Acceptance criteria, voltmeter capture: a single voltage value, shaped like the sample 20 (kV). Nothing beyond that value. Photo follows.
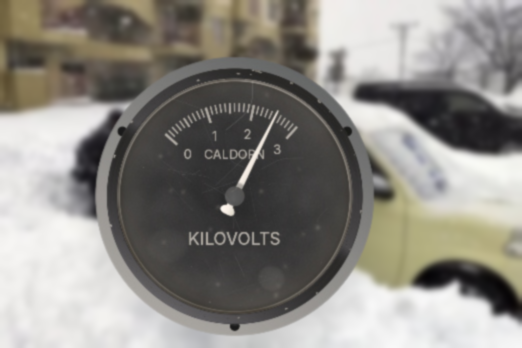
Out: 2.5 (kV)
